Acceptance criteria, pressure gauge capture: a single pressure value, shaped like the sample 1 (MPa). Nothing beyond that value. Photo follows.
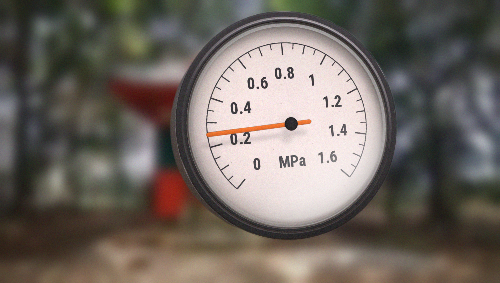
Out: 0.25 (MPa)
